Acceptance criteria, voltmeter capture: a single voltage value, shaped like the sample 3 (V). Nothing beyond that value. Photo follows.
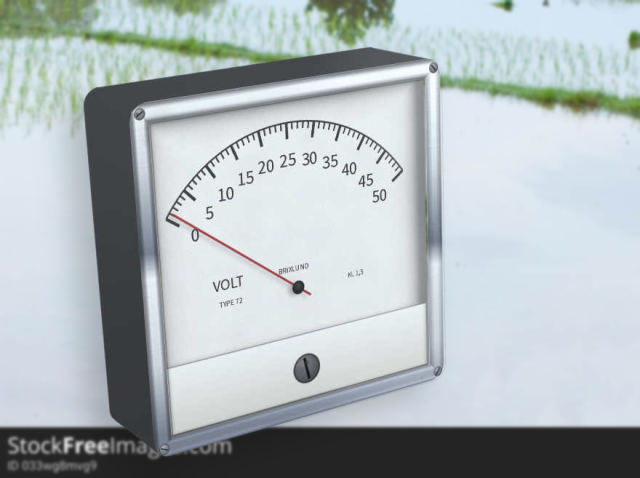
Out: 1 (V)
